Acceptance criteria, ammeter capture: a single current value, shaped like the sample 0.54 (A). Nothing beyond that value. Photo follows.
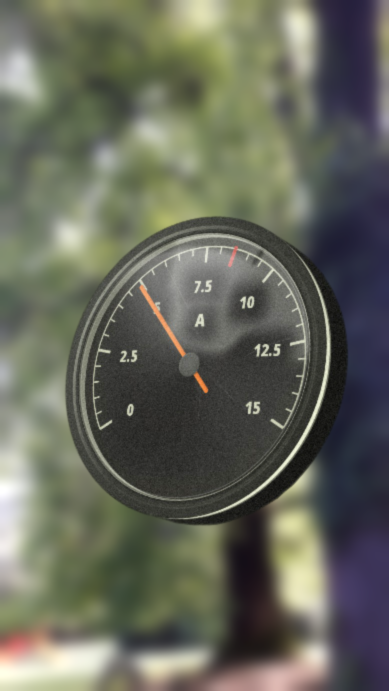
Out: 5 (A)
